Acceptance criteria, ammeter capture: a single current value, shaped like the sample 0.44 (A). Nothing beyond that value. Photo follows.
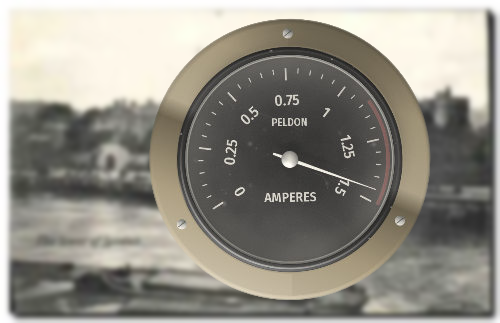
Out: 1.45 (A)
